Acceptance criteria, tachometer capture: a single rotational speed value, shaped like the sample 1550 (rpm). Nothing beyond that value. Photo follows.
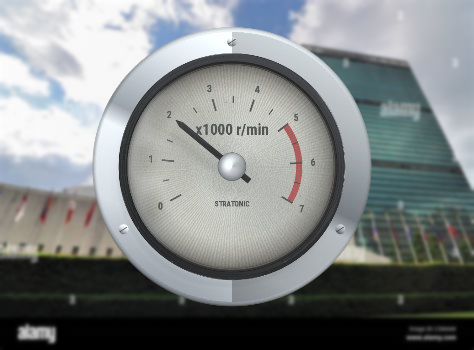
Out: 2000 (rpm)
